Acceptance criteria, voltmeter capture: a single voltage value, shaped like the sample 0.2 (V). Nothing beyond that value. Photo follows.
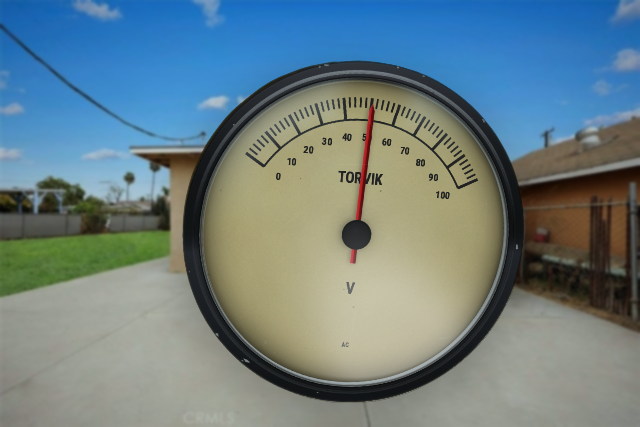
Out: 50 (V)
